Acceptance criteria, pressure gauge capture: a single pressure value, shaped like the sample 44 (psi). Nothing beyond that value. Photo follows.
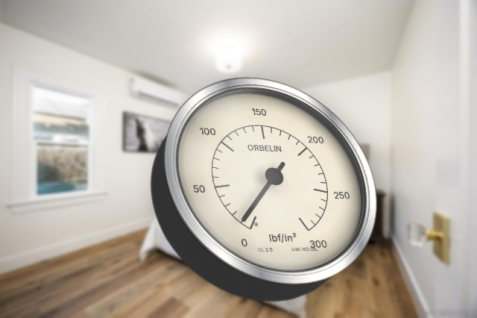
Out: 10 (psi)
